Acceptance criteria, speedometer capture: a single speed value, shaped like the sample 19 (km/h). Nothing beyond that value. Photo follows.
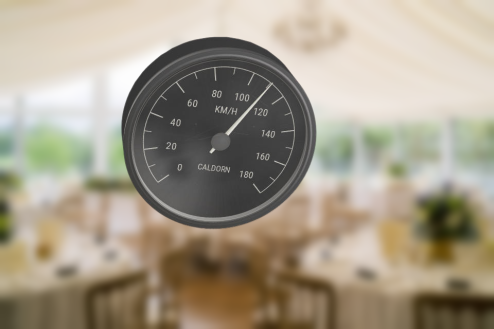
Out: 110 (km/h)
